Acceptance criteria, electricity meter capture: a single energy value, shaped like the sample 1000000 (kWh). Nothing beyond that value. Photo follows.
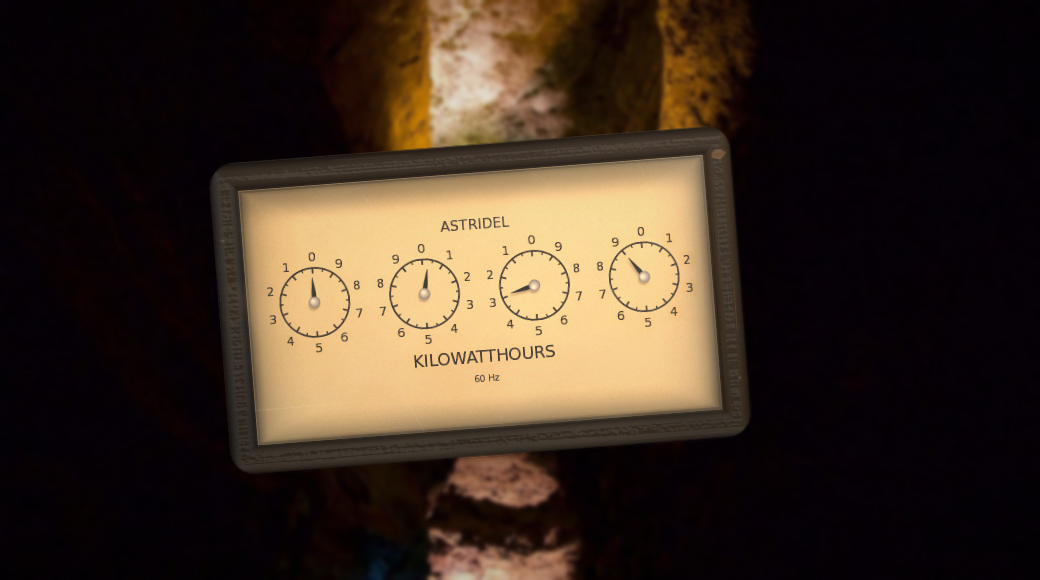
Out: 29 (kWh)
